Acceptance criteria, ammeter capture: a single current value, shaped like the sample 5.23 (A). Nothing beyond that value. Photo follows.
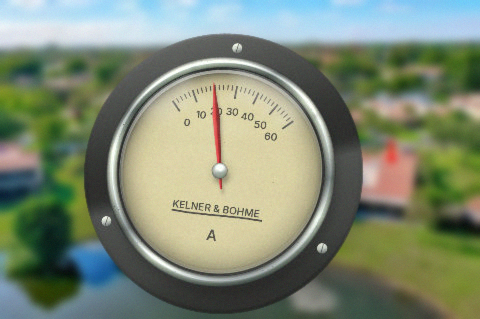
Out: 20 (A)
